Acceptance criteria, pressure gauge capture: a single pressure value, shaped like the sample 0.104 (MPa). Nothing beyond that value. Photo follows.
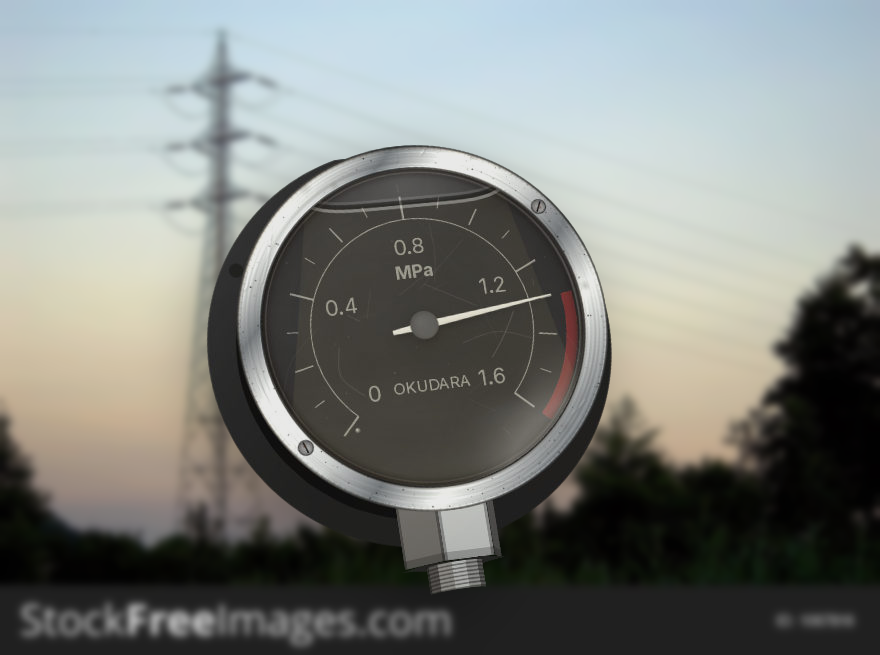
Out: 1.3 (MPa)
